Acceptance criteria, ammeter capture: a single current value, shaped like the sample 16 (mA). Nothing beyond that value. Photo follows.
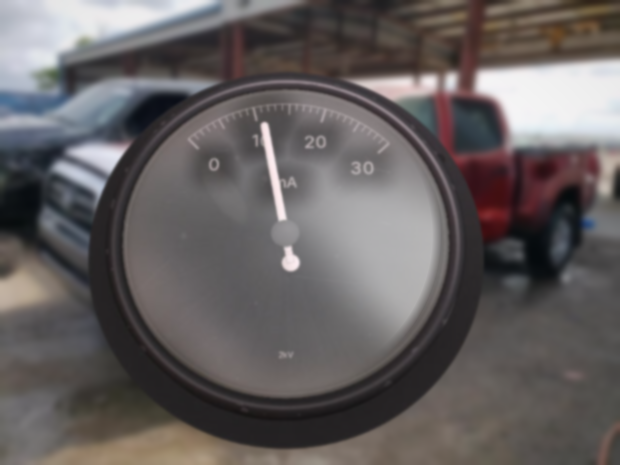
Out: 11 (mA)
